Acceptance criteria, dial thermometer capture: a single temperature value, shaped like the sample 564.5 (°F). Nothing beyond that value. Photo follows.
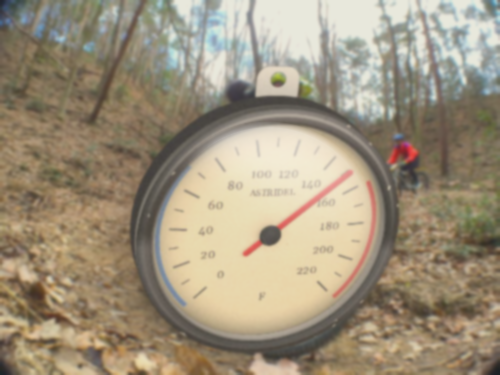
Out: 150 (°F)
